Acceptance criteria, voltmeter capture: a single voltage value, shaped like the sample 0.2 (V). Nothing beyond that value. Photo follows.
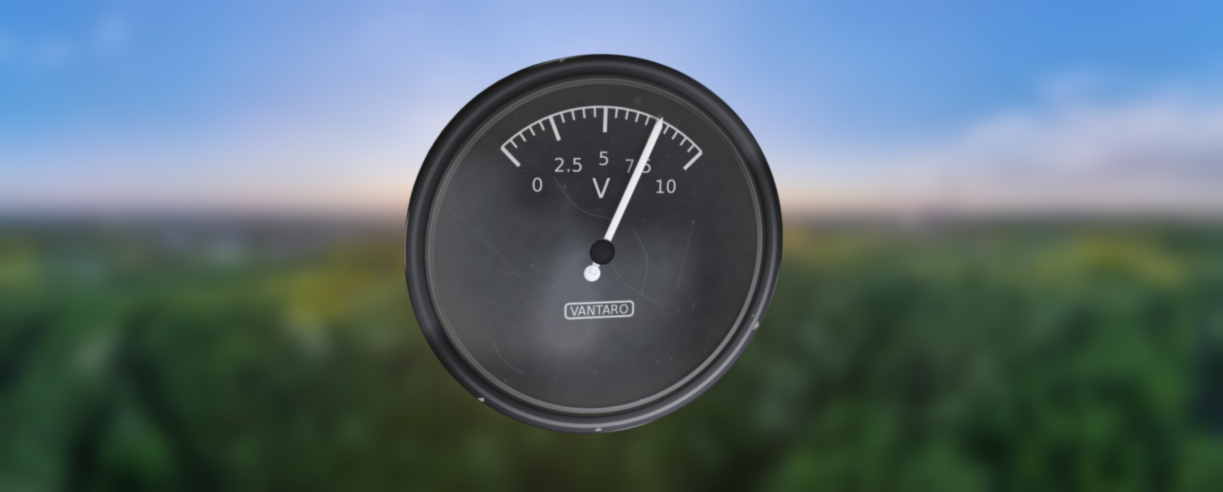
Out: 7.5 (V)
